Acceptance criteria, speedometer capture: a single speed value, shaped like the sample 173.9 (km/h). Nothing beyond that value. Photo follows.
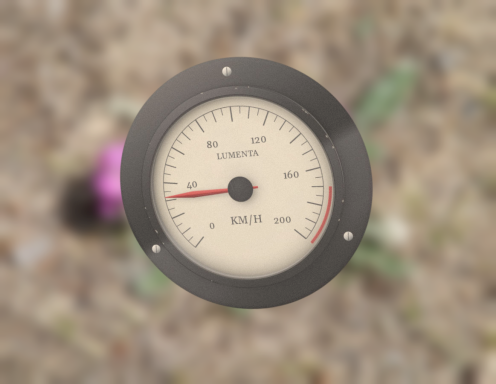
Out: 32.5 (km/h)
